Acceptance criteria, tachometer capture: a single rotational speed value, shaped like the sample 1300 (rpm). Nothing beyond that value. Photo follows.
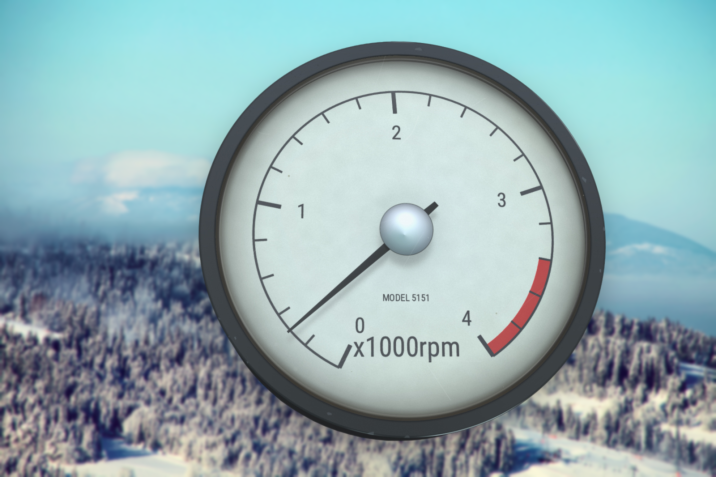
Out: 300 (rpm)
